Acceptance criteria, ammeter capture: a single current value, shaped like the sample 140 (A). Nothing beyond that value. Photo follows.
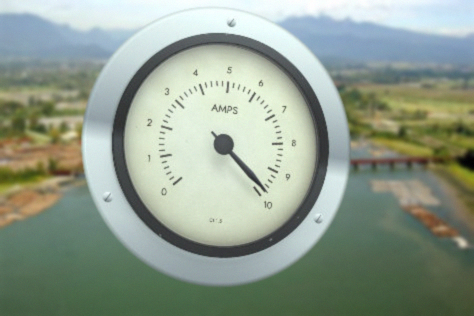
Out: 9.8 (A)
